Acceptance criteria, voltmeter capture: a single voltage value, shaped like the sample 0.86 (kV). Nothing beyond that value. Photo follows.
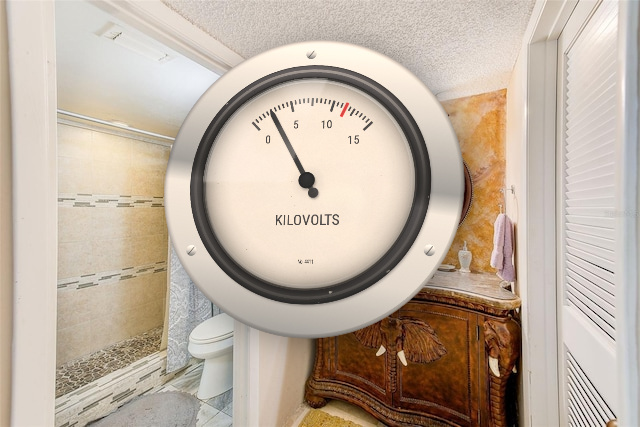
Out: 2.5 (kV)
